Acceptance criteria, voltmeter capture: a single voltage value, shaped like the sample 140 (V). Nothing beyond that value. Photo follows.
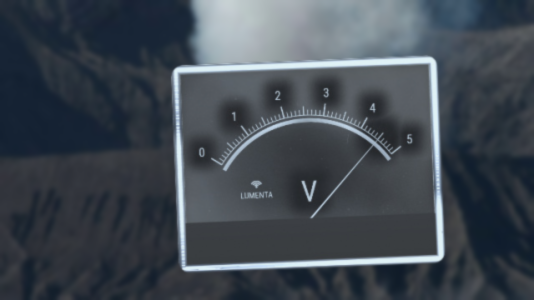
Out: 4.5 (V)
